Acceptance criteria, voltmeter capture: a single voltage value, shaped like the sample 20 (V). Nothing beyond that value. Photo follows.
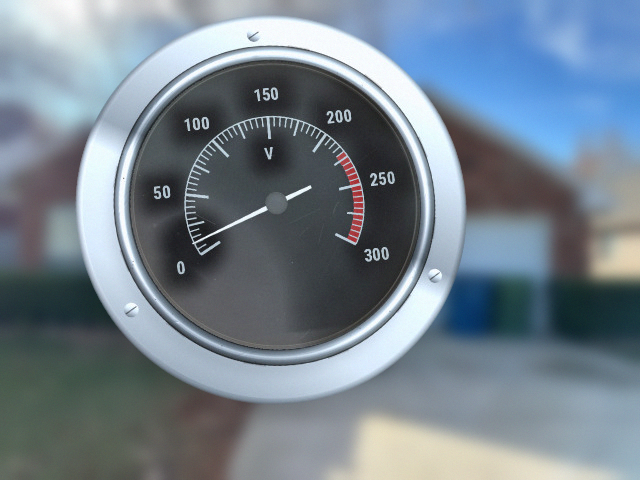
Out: 10 (V)
